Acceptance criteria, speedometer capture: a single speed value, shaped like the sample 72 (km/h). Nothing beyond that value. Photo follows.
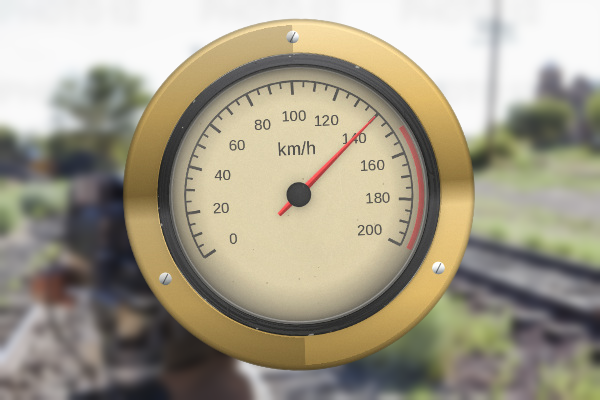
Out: 140 (km/h)
